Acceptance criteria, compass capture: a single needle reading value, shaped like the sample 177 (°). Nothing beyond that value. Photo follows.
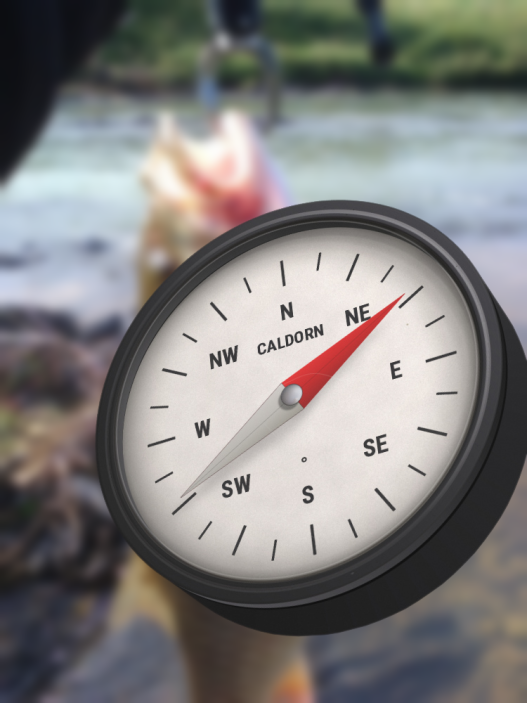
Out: 60 (°)
